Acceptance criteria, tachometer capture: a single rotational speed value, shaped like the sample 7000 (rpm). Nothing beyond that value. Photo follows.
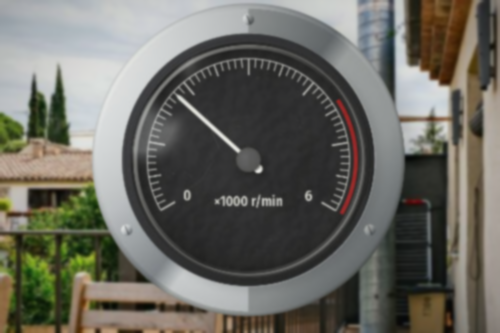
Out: 1800 (rpm)
